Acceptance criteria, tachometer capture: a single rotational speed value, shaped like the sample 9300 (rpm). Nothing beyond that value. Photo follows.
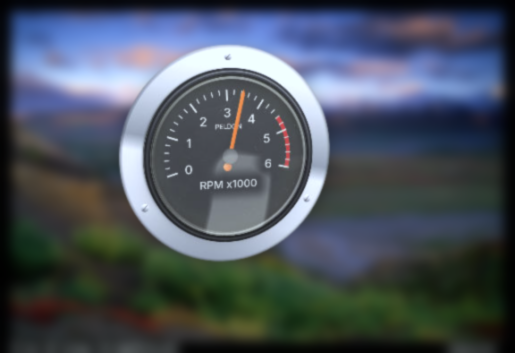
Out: 3400 (rpm)
